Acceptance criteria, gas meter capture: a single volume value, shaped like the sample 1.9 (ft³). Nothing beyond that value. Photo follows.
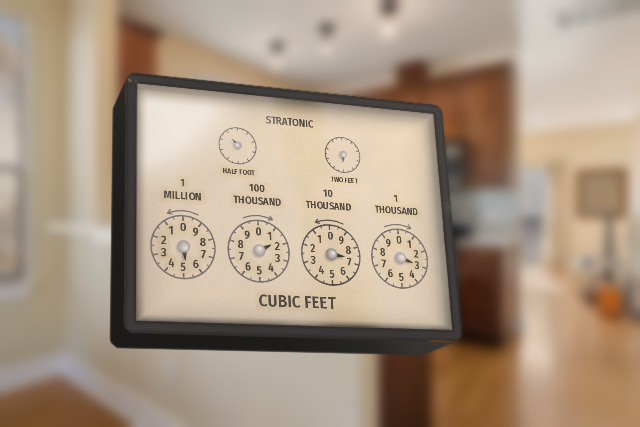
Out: 517300 (ft³)
